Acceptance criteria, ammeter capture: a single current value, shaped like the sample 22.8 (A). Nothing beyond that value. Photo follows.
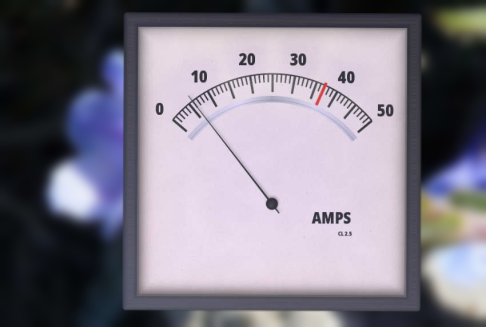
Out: 6 (A)
